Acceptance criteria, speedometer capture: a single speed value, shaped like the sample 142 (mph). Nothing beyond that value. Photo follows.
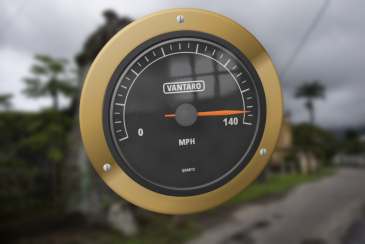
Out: 132.5 (mph)
